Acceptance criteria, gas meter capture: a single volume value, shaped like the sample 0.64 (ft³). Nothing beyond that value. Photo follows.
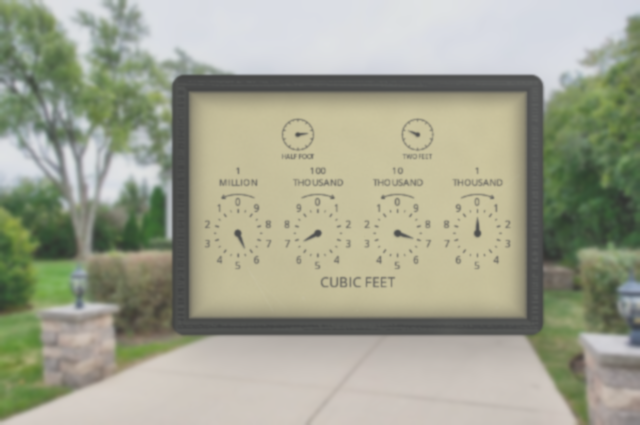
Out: 567000 (ft³)
